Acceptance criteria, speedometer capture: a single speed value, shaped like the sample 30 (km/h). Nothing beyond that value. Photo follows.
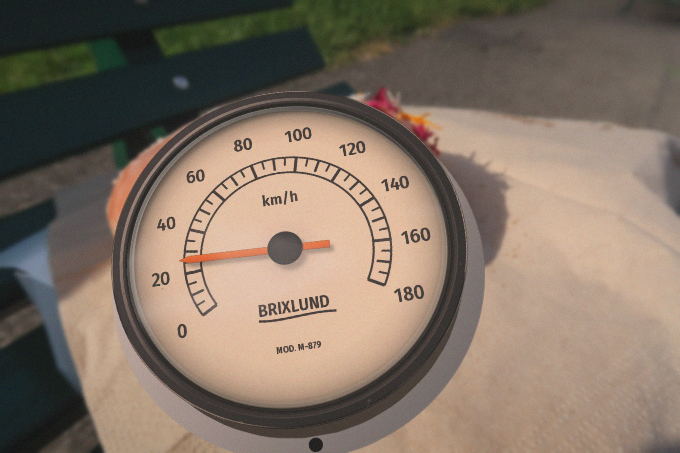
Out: 25 (km/h)
